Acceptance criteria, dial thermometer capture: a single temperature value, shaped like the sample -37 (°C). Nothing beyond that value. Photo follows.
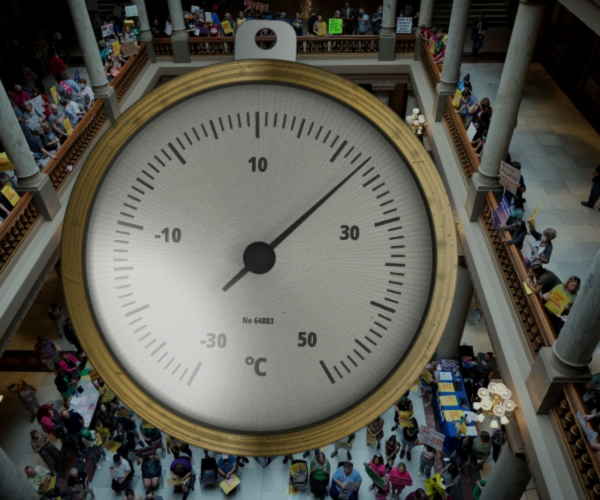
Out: 23 (°C)
